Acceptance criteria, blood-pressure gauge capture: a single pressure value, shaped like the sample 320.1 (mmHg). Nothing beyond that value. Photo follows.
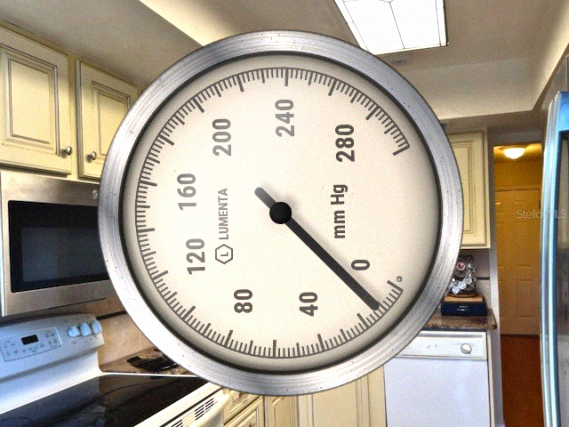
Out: 12 (mmHg)
